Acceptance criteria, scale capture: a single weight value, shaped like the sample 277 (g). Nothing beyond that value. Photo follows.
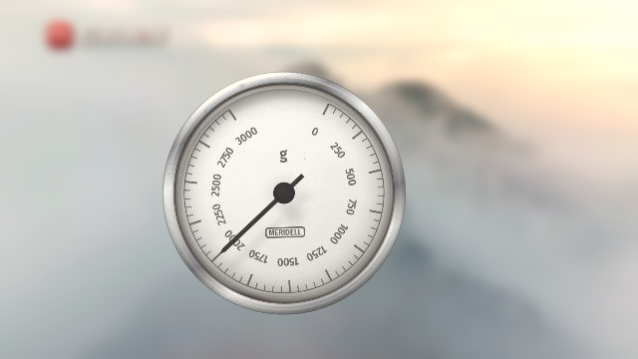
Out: 2000 (g)
